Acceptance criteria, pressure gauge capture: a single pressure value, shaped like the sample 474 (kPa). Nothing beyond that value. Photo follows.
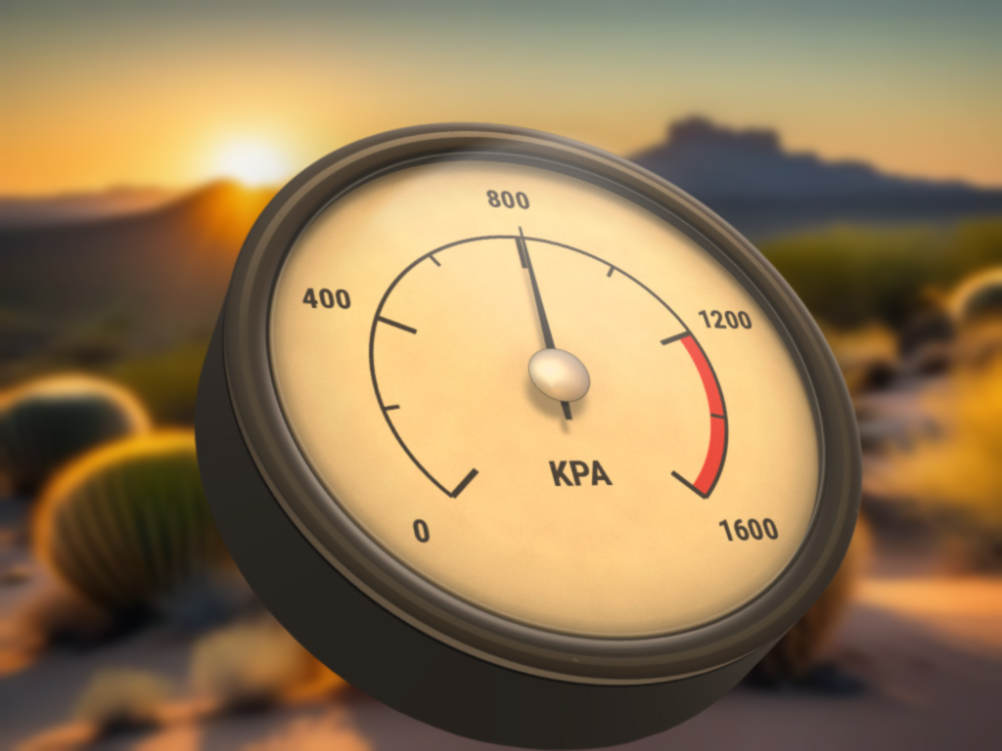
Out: 800 (kPa)
